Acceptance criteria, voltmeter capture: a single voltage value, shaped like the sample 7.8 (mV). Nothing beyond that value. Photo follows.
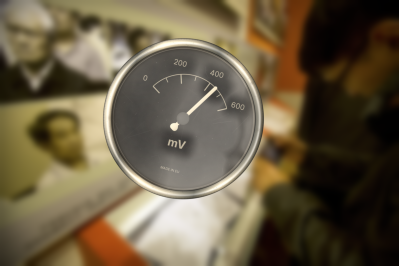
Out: 450 (mV)
